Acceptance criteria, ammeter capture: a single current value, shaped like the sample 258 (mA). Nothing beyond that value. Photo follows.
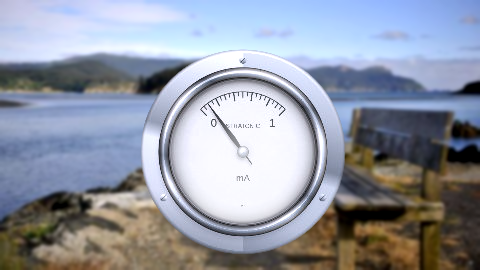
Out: 0.1 (mA)
